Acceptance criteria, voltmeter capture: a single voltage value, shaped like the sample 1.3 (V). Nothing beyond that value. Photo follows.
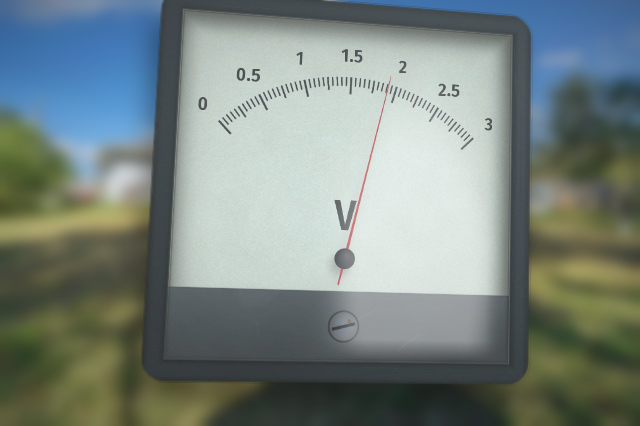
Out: 1.9 (V)
